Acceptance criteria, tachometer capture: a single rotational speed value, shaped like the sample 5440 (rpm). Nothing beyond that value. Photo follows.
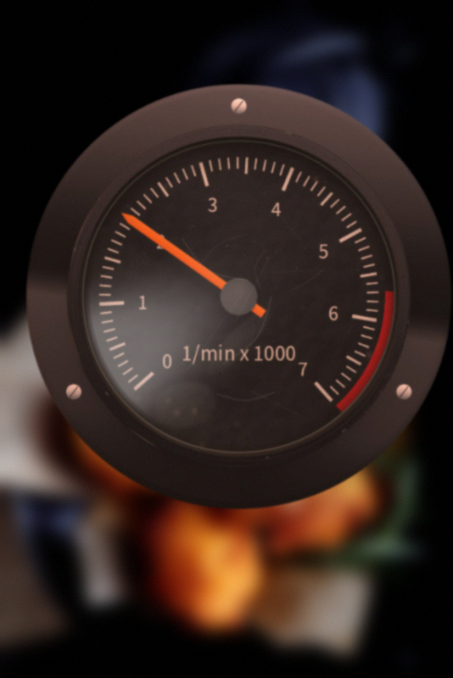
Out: 2000 (rpm)
